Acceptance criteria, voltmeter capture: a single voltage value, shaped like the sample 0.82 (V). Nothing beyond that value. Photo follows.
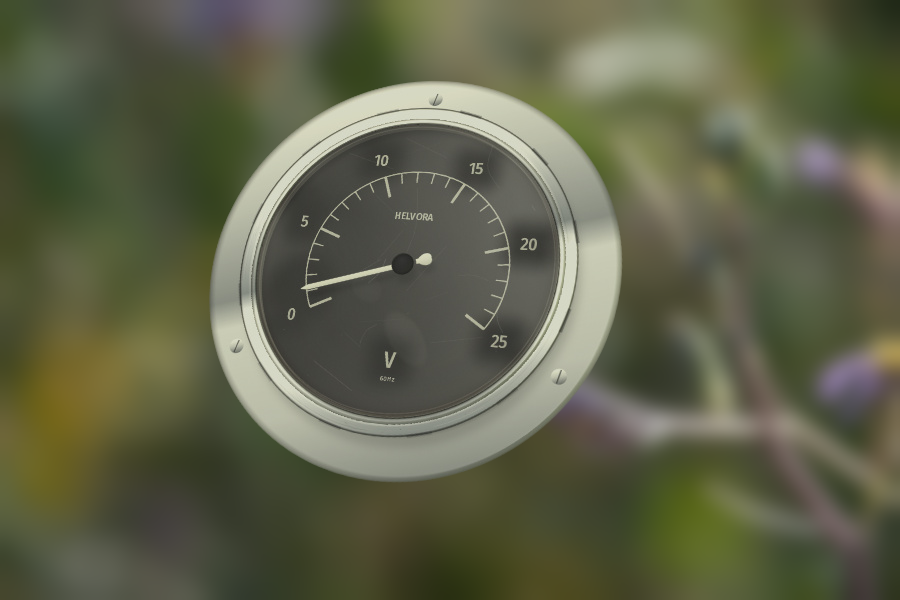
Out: 1 (V)
